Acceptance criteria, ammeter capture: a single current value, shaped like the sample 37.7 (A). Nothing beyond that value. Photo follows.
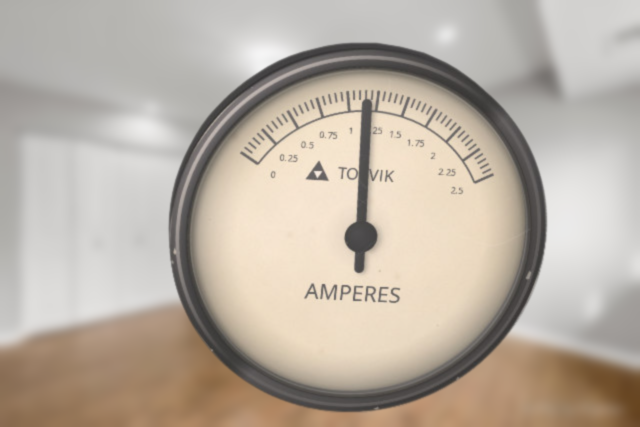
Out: 1.15 (A)
